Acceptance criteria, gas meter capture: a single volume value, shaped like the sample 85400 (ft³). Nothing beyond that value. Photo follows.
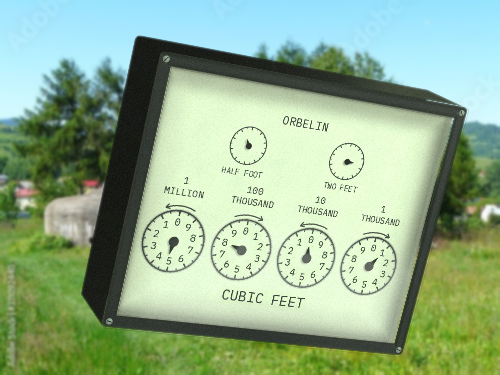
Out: 480100 (ft³)
